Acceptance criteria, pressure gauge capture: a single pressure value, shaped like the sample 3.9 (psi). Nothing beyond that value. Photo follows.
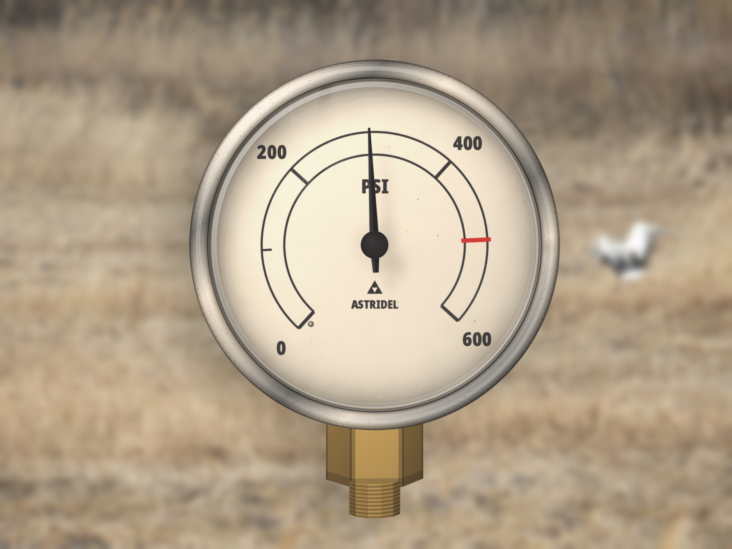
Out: 300 (psi)
